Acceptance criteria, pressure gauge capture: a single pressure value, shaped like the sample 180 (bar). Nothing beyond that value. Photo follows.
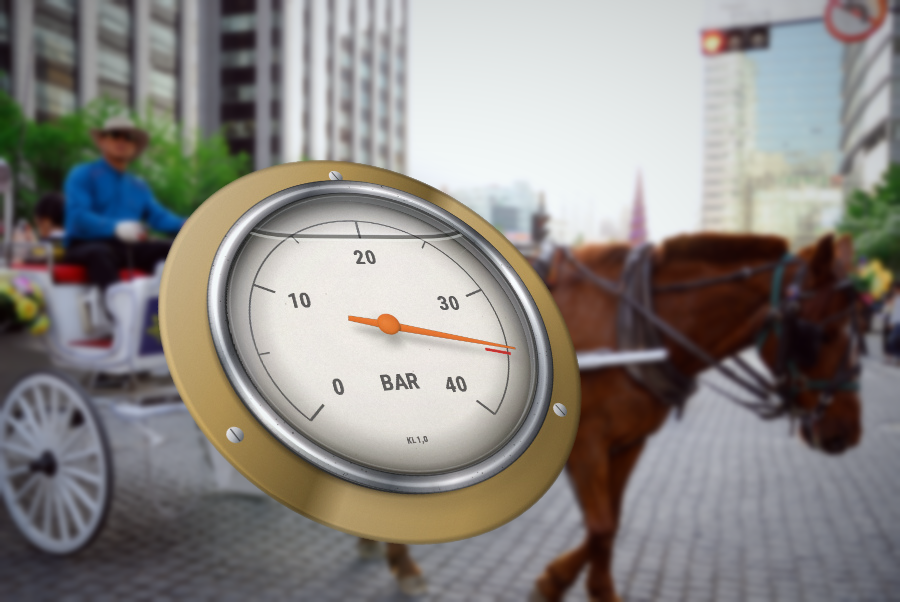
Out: 35 (bar)
